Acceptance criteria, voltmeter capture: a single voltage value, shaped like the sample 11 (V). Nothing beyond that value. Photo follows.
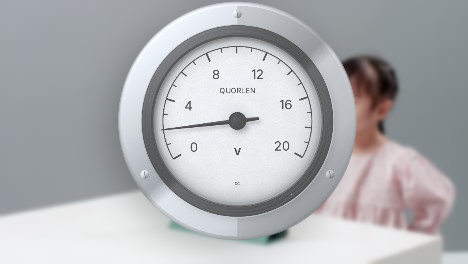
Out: 2 (V)
